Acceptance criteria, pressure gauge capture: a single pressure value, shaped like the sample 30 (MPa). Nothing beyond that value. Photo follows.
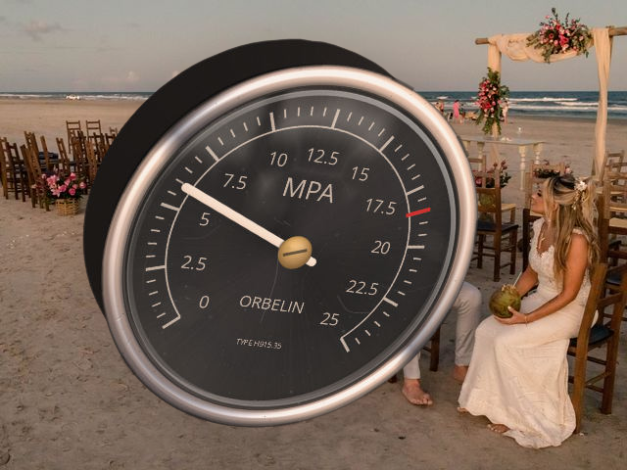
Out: 6 (MPa)
